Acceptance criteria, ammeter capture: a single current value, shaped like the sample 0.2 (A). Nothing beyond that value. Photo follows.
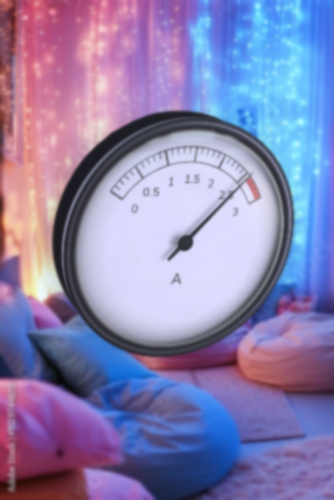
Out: 2.5 (A)
